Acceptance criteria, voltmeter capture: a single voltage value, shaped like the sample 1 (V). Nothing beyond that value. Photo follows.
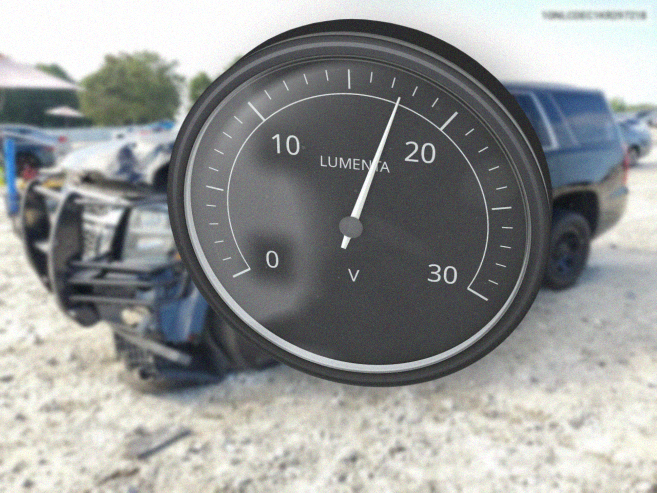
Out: 17.5 (V)
